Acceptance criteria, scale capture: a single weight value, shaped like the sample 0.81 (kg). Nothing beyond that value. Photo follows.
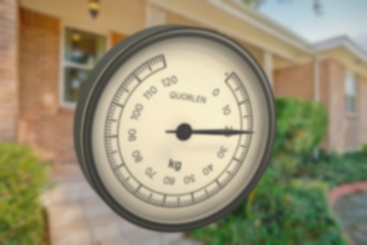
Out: 20 (kg)
